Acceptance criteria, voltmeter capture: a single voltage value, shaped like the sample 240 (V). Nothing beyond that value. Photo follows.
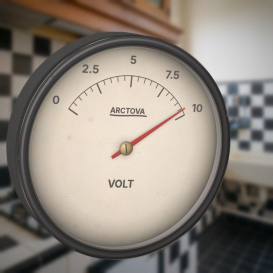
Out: 9.5 (V)
